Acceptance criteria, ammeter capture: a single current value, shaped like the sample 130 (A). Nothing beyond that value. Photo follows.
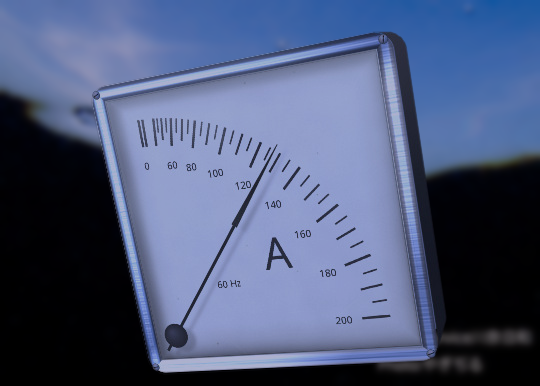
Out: 127.5 (A)
